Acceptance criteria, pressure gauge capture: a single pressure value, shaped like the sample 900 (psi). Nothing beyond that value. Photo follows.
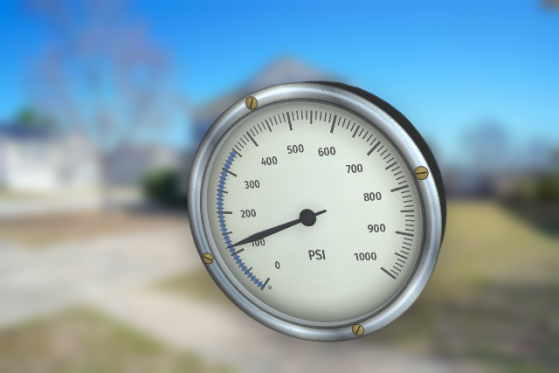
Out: 120 (psi)
